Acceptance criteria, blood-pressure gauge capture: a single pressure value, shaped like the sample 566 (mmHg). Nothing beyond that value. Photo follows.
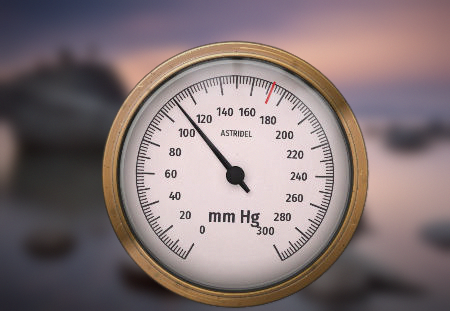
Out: 110 (mmHg)
